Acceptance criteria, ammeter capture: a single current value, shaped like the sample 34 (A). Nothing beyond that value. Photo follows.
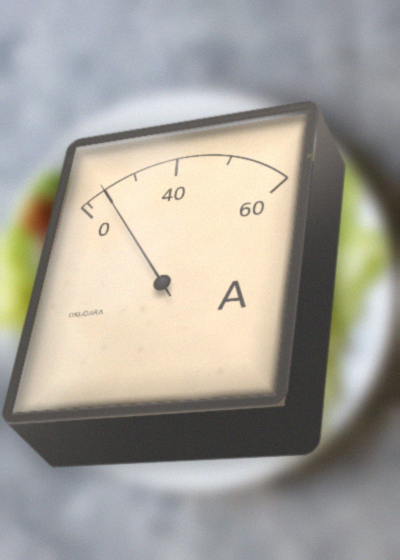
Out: 20 (A)
